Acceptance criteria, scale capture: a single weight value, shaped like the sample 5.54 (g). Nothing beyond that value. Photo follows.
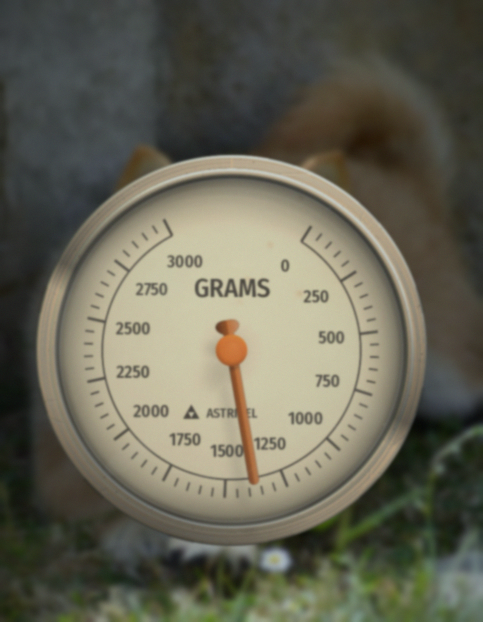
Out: 1375 (g)
